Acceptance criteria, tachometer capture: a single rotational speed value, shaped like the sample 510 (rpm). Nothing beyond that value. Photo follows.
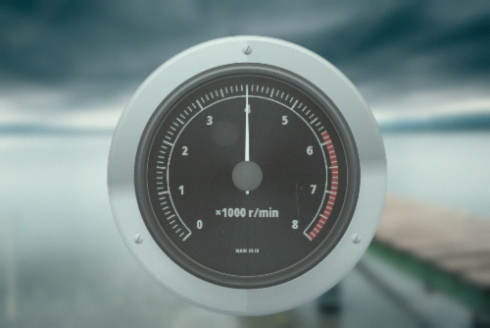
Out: 4000 (rpm)
